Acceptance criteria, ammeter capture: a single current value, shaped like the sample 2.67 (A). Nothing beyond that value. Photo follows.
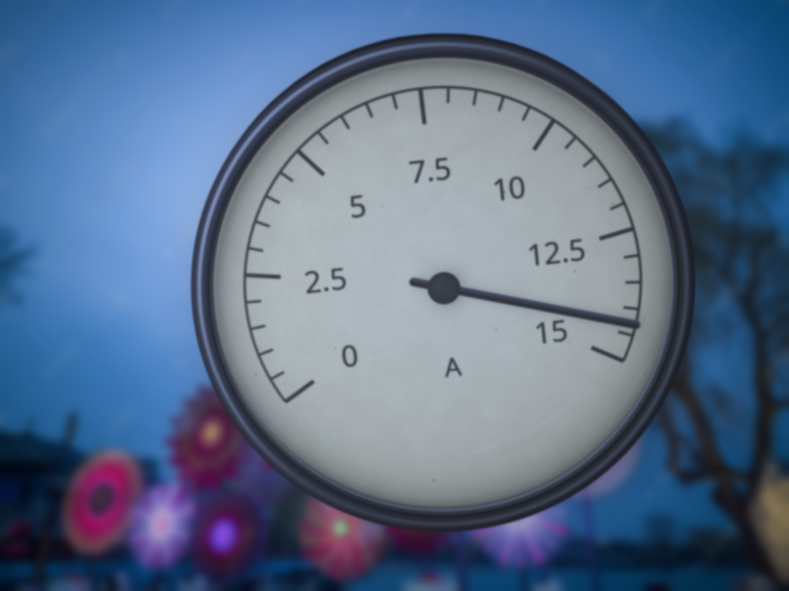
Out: 14.25 (A)
